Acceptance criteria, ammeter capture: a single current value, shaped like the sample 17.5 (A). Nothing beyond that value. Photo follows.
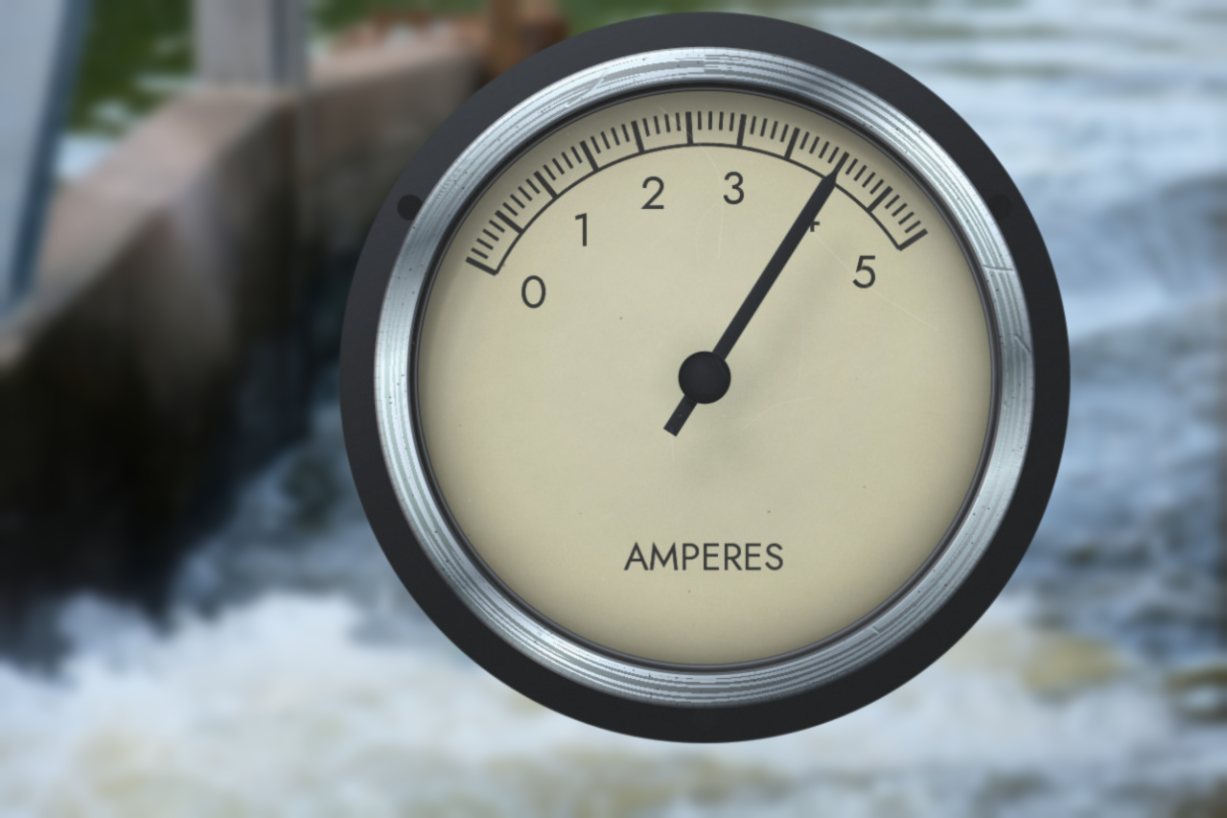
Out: 4 (A)
